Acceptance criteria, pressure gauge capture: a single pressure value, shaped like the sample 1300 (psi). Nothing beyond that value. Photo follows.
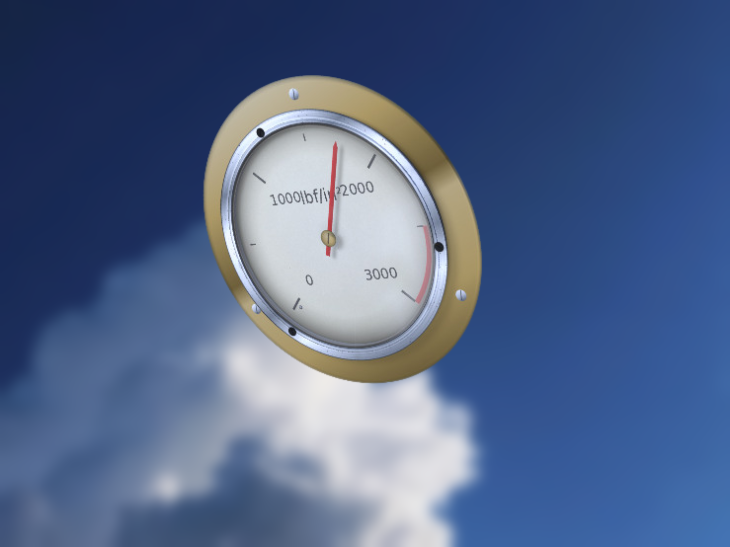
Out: 1750 (psi)
